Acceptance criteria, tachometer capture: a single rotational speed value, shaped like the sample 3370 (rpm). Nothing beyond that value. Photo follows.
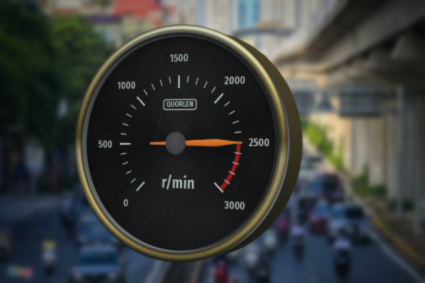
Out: 2500 (rpm)
